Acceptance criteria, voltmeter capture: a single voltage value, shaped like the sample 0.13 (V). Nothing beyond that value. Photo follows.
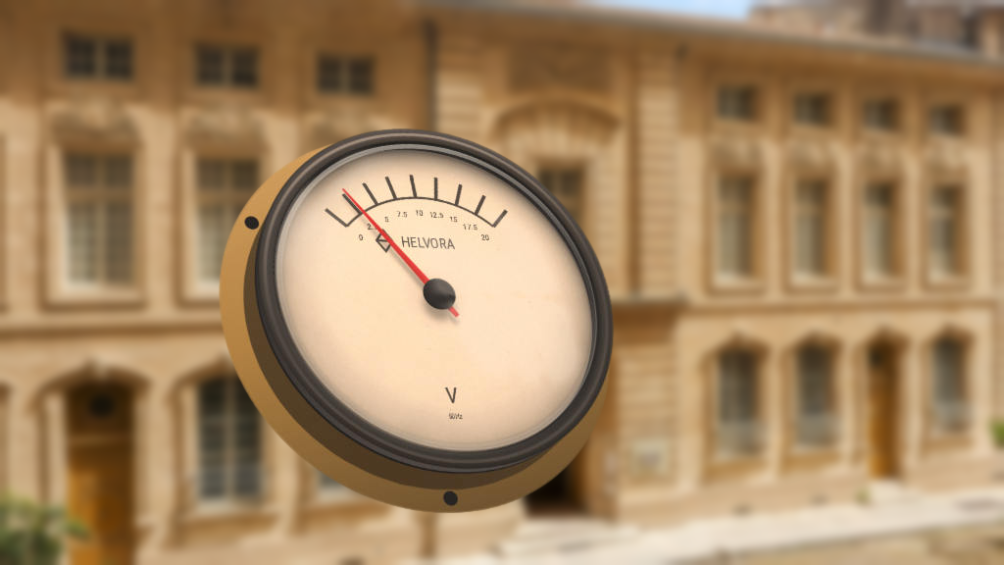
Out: 2.5 (V)
